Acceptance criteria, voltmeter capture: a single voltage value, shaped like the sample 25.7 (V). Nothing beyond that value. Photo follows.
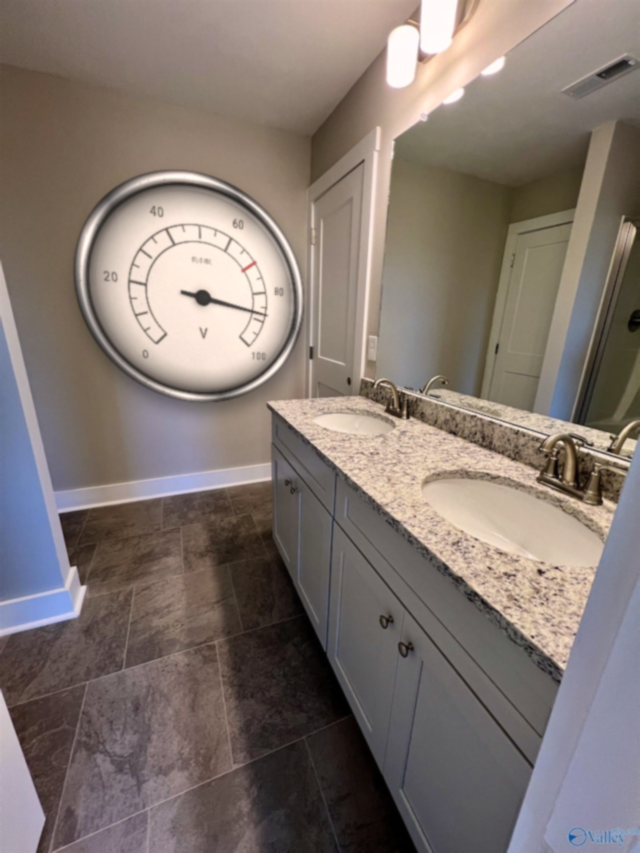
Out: 87.5 (V)
